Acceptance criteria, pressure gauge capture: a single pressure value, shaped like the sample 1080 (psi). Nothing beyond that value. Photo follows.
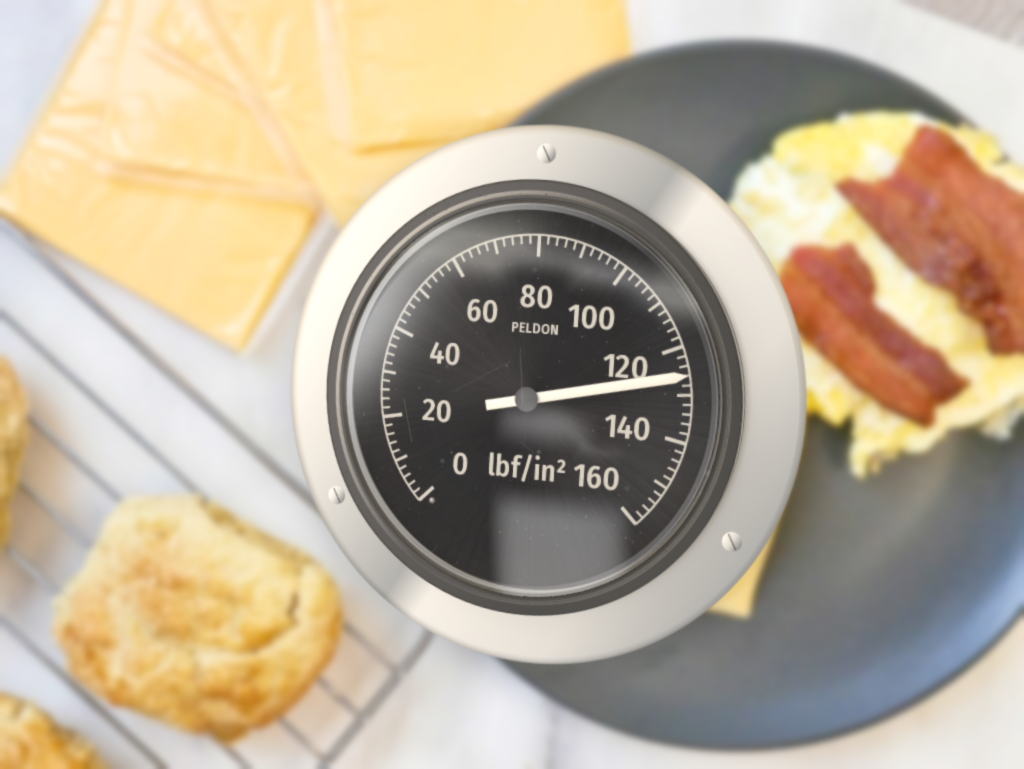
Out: 126 (psi)
